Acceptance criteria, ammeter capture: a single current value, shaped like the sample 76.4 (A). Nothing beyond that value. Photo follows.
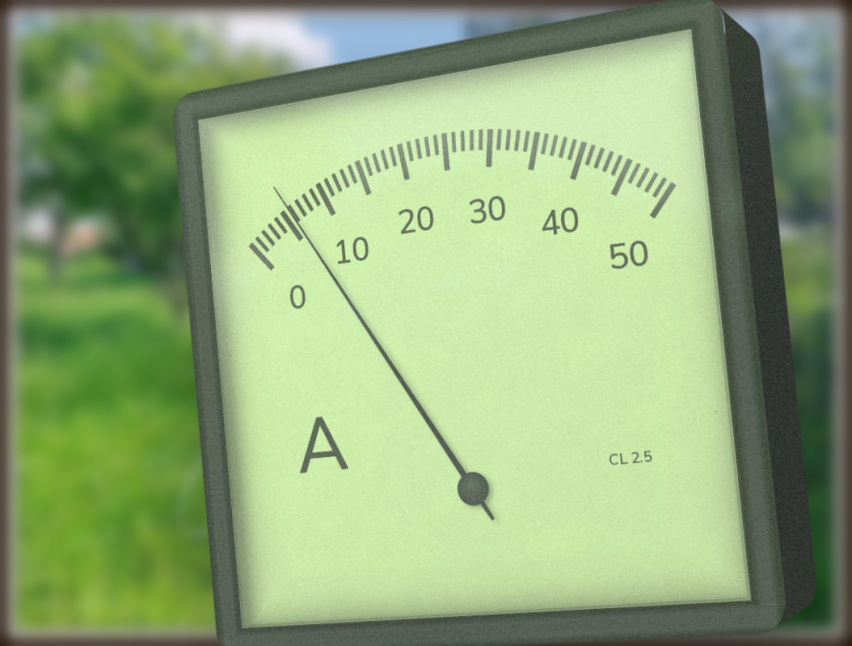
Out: 6 (A)
